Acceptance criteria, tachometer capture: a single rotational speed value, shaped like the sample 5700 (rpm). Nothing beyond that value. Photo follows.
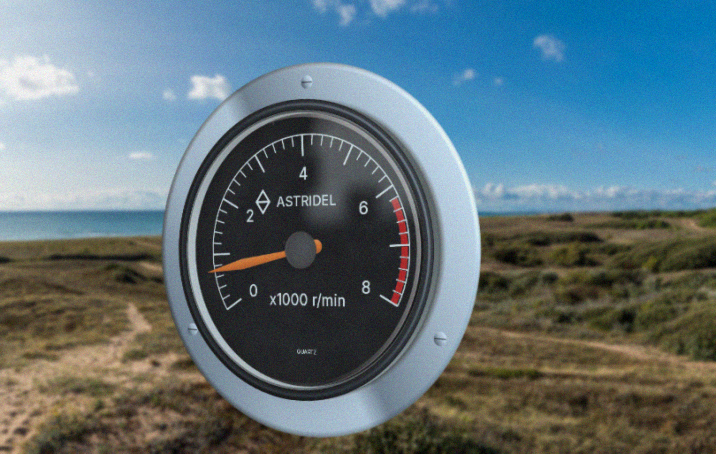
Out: 700 (rpm)
